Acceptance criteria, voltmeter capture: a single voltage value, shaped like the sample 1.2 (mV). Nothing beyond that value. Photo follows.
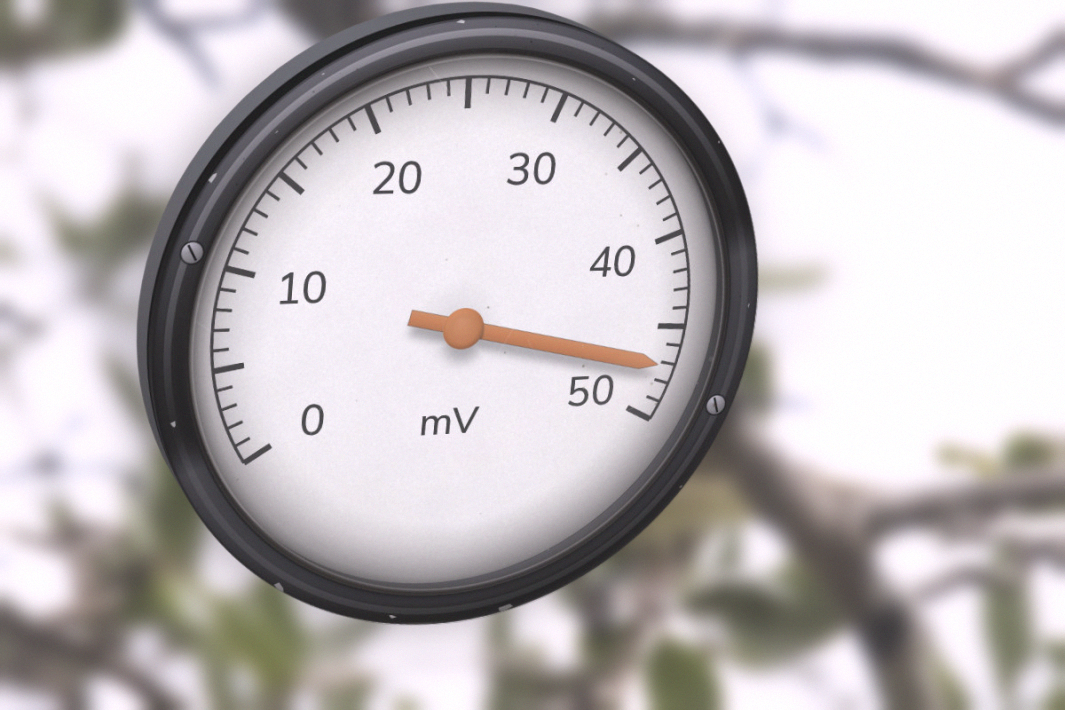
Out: 47 (mV)
